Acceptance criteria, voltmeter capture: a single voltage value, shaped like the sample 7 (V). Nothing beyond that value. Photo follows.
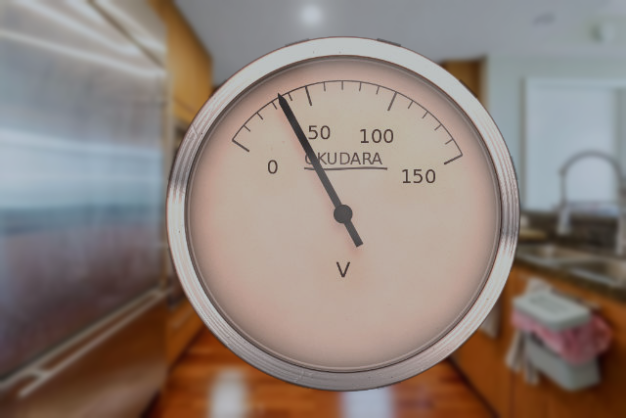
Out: 35 (V)
